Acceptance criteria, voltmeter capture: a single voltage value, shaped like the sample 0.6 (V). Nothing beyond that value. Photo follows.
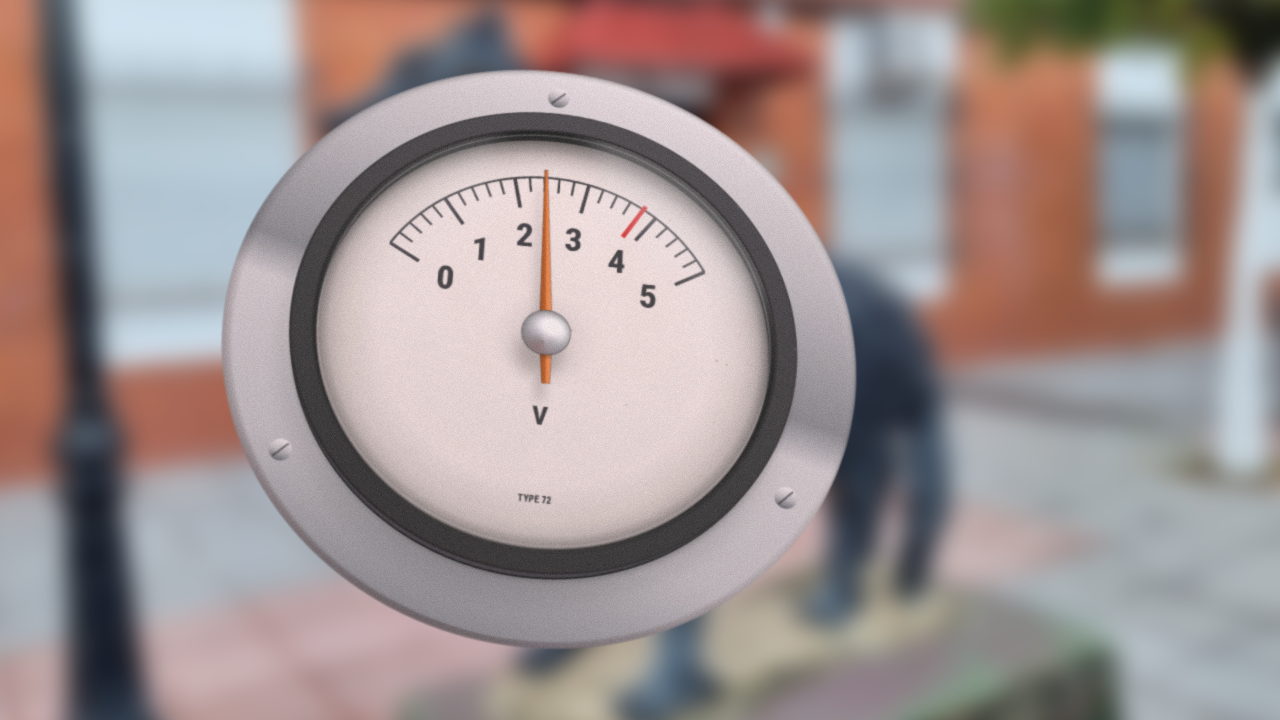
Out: 2.4 (V)
